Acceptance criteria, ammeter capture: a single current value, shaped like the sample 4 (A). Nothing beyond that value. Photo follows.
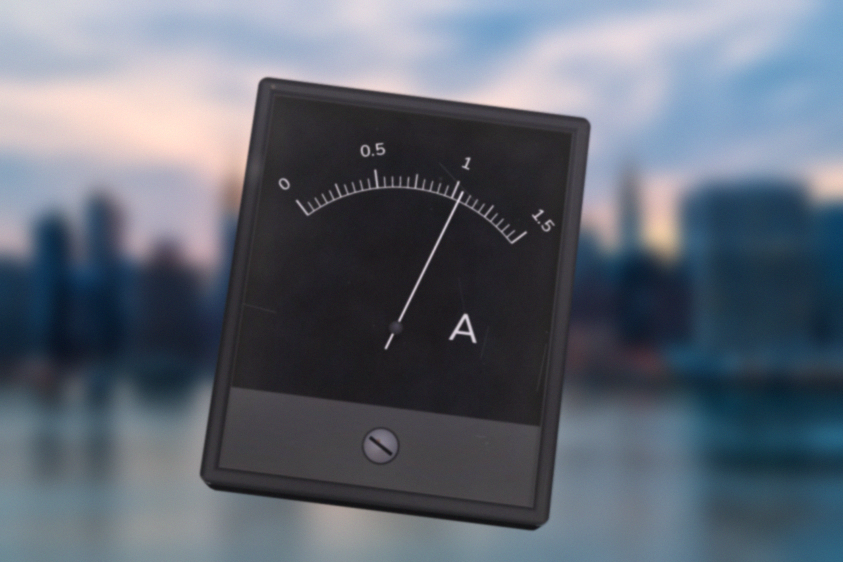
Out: 1.05 (A)
